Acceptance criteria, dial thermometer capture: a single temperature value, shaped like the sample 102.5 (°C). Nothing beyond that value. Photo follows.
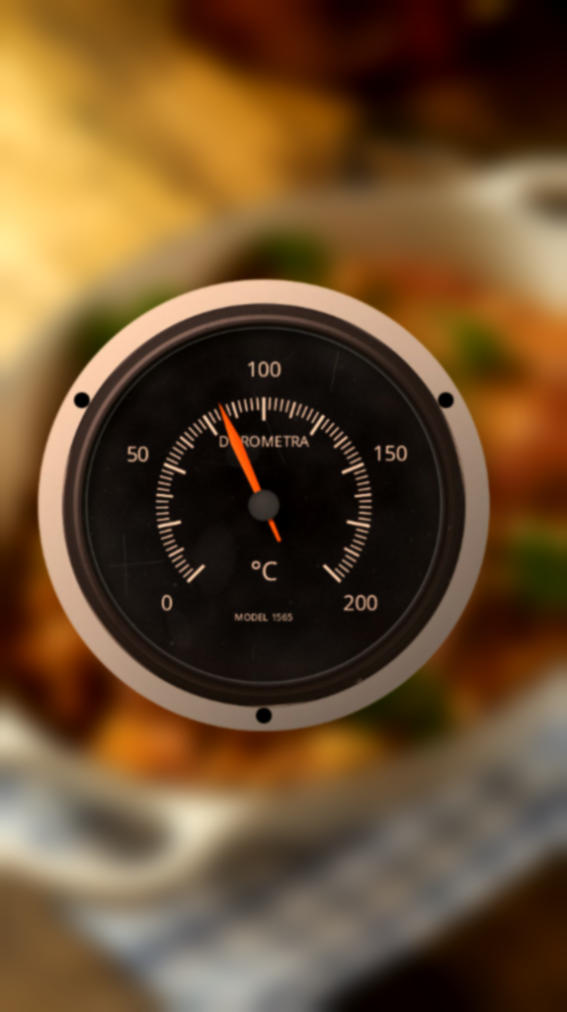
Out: 82.5 (°C)
